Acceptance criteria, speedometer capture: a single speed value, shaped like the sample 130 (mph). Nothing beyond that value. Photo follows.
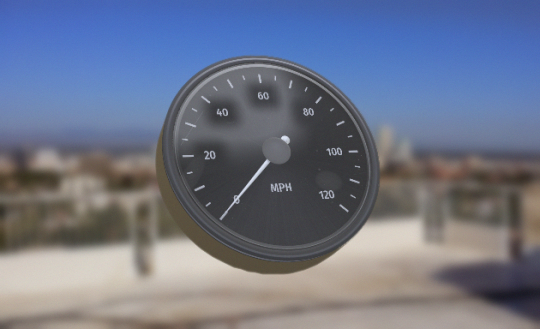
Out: 0 (mph)
